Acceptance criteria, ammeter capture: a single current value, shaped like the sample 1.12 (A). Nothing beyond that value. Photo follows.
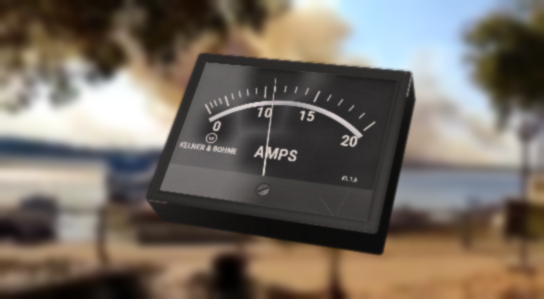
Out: 11 (A)
